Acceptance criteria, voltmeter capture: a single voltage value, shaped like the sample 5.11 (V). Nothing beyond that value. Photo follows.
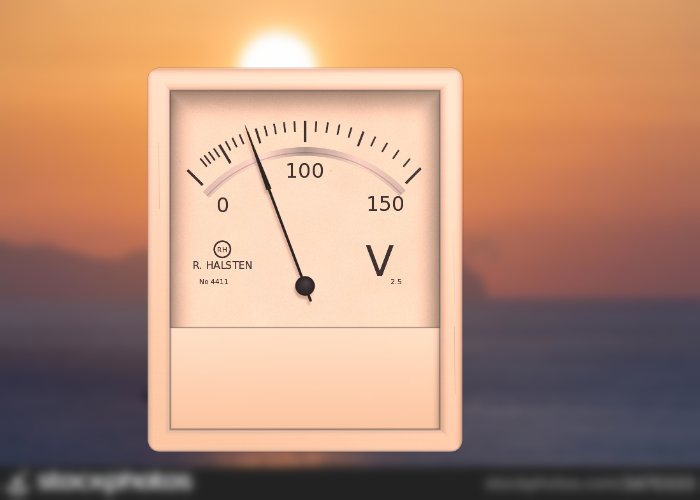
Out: 70 (V)
